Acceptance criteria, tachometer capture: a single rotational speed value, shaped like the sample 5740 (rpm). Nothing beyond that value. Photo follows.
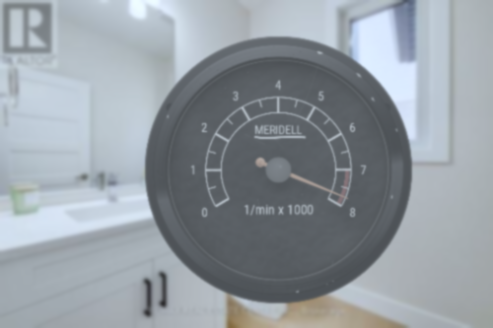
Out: 7750 (rpm)
